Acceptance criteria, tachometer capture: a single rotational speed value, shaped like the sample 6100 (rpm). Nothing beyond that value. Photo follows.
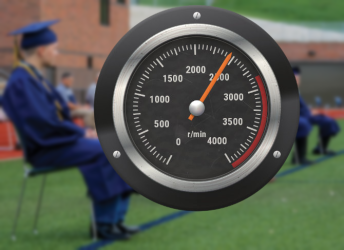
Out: 2450 (rpm)
